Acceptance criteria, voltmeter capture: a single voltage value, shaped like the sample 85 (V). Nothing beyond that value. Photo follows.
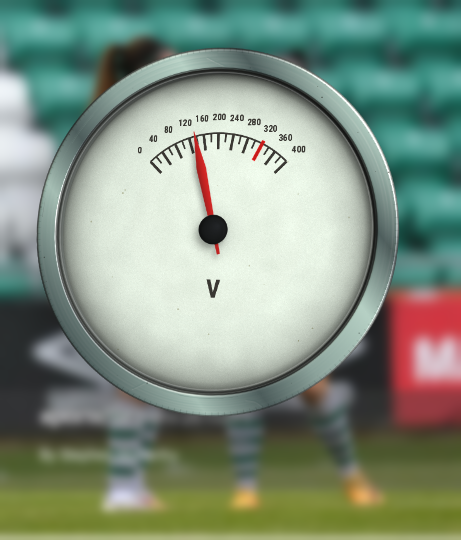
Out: 140 (V)
